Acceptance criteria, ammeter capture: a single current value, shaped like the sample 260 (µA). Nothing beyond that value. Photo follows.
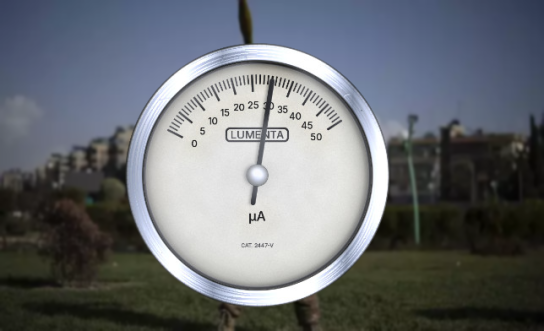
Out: 30 (µA)
